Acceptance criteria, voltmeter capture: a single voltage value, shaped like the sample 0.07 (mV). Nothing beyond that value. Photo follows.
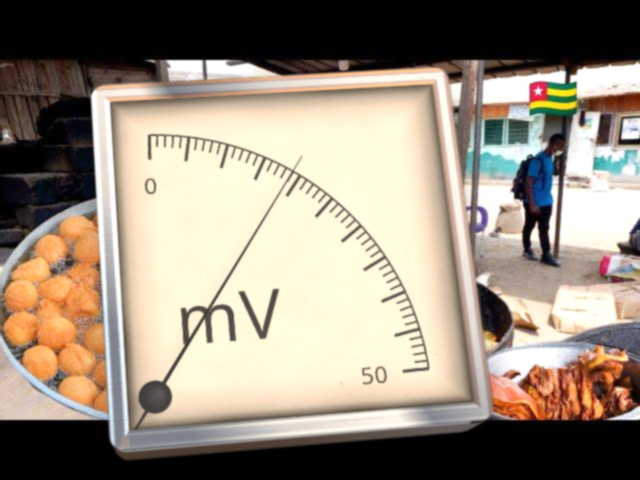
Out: 19 (mV)
